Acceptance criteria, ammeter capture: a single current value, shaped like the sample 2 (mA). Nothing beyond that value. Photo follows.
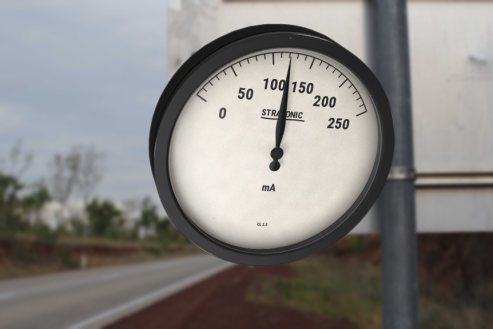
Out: 120 (mA)
